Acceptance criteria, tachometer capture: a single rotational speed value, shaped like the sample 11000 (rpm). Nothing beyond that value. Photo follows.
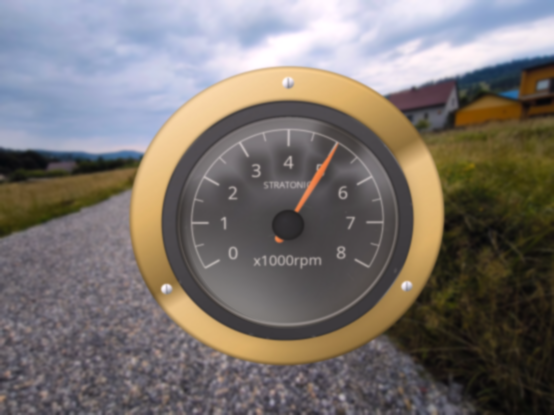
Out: 5000 (rpm)
